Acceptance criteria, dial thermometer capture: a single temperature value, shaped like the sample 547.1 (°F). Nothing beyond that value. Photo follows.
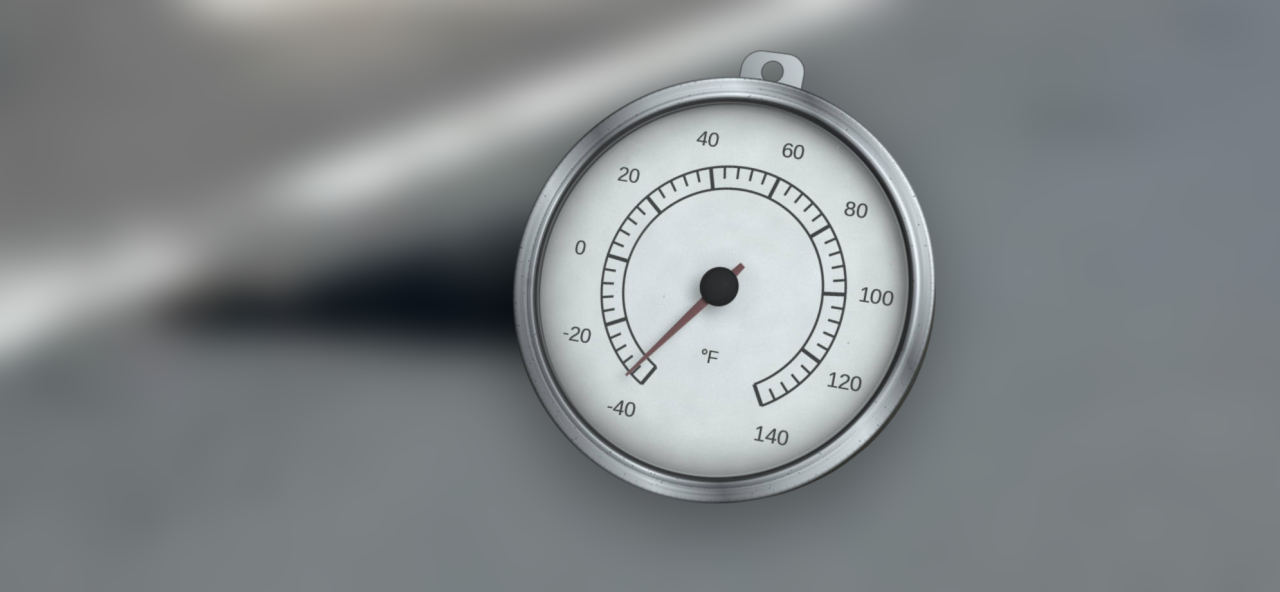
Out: -36 (°F)
